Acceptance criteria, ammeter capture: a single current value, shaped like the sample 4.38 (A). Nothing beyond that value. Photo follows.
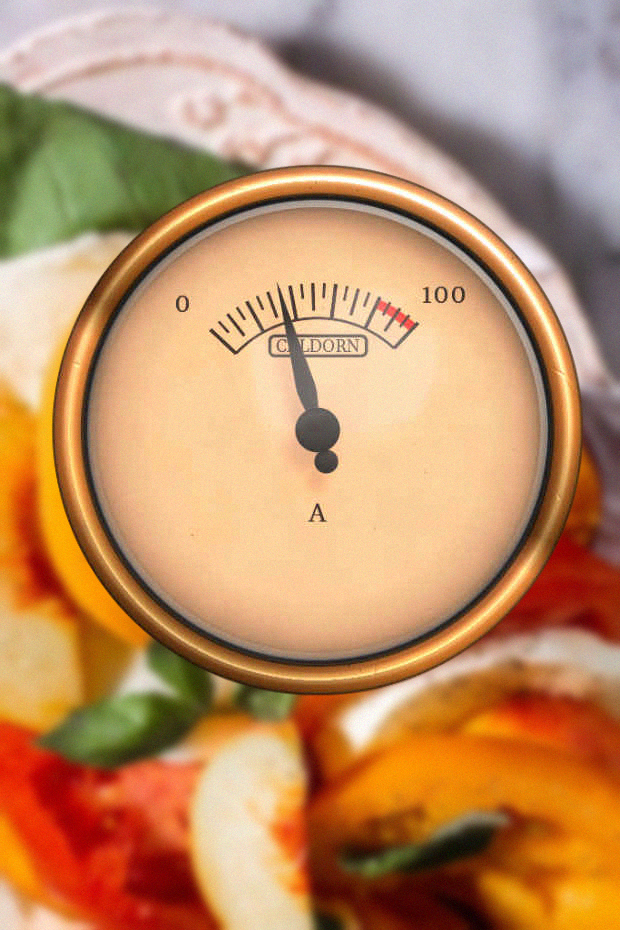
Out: 35 (A)
